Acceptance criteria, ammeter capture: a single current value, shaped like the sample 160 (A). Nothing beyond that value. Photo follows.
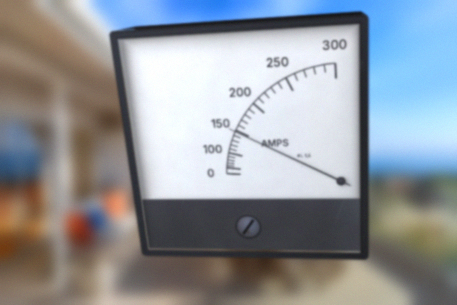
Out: 150 (A)
